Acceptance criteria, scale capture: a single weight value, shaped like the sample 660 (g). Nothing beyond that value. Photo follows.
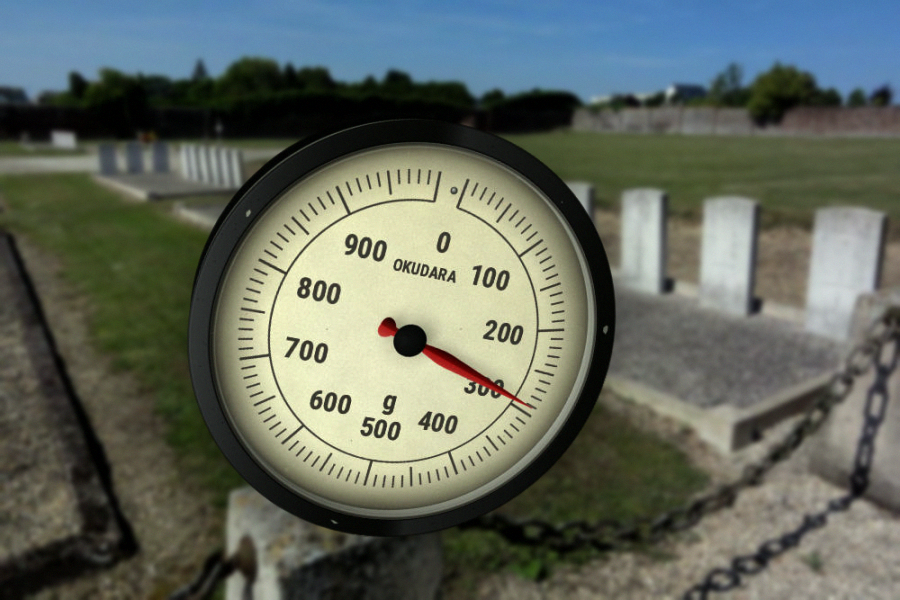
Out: 290 (g)
